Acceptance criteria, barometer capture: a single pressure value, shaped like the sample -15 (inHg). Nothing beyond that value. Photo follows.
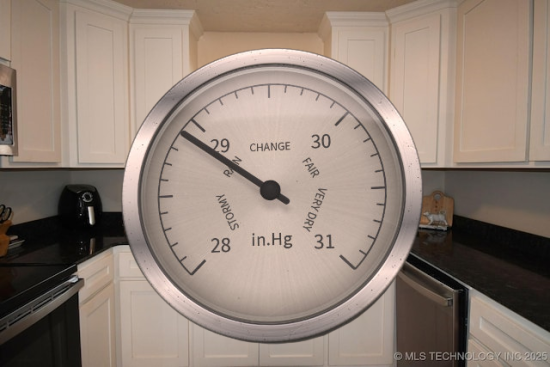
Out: 28.9 (inHg)
